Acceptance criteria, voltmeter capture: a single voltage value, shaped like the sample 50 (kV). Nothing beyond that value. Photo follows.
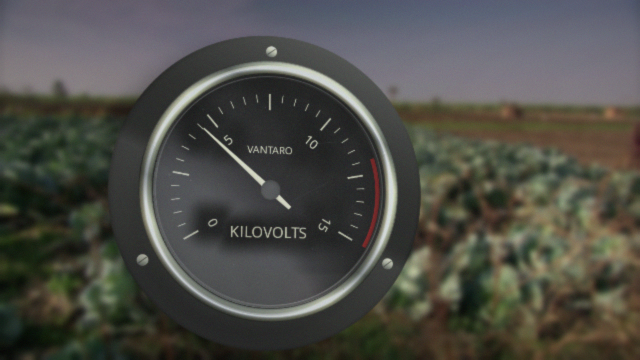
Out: 4.5 (kV)
